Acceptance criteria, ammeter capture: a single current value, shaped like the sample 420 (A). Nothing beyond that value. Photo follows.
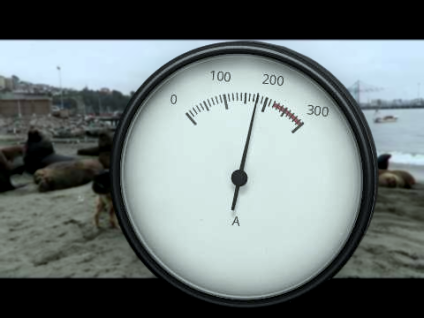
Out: 180 (A)
